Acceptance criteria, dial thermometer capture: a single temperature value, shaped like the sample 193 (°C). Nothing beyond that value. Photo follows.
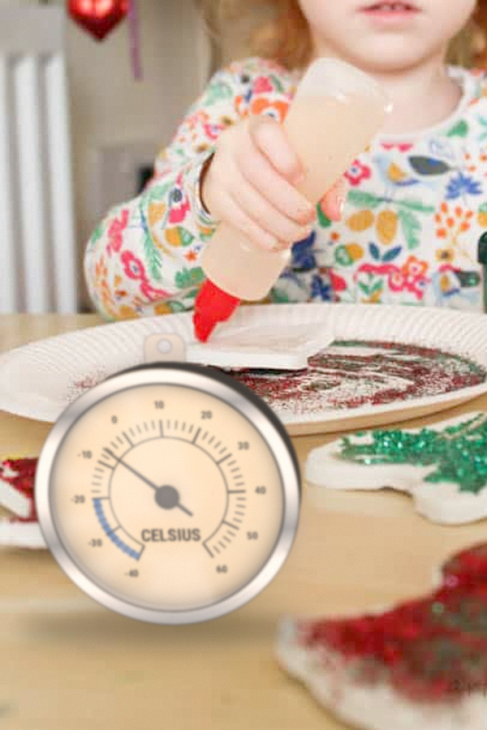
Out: -6 (°C)
